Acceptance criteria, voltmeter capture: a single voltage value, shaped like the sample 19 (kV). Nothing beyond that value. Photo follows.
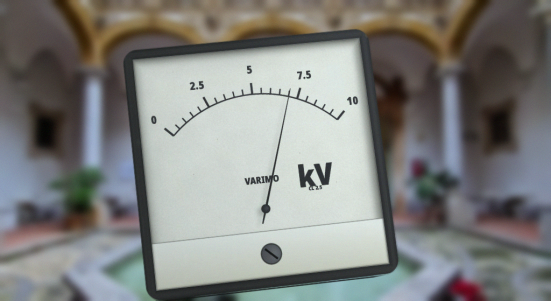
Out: 7 (kV)
